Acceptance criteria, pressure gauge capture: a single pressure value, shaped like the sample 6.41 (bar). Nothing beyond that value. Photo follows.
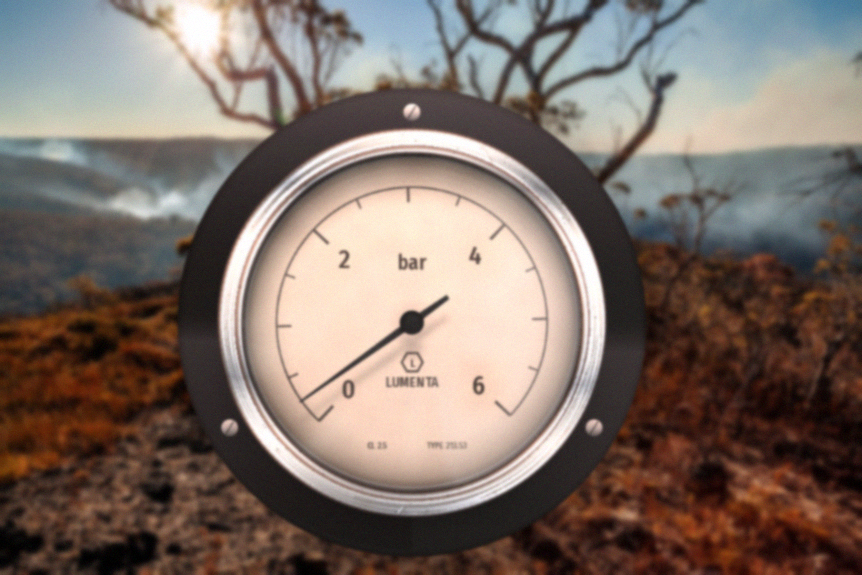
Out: 0.25 (bar)
